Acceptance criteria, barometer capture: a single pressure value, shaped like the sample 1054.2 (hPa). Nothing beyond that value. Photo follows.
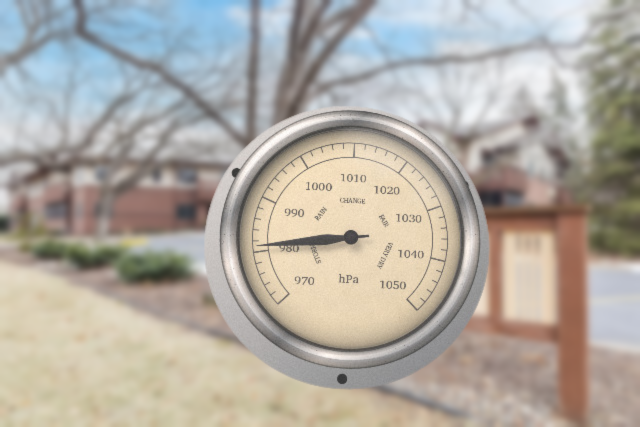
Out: 981 (hPa)
